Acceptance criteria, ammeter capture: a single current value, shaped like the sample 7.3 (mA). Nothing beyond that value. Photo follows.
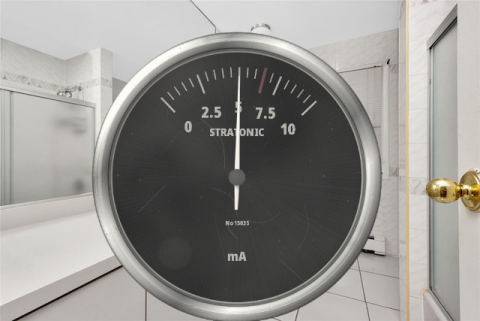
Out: 5 (mA)
